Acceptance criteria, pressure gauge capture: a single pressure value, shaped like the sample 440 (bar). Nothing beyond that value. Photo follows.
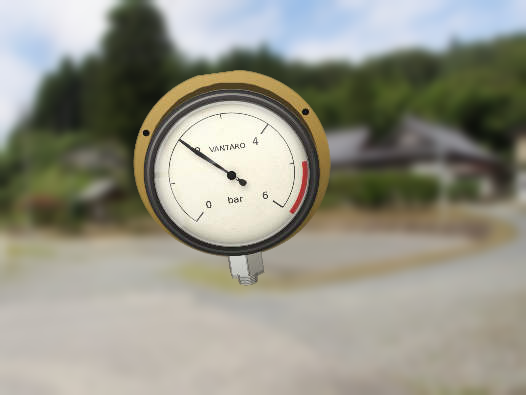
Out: 2 (bar)
